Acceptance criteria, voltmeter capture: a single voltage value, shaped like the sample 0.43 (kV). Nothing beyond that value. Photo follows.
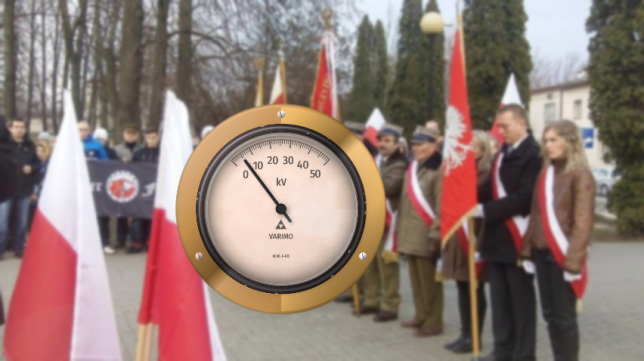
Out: 5 (kV)
